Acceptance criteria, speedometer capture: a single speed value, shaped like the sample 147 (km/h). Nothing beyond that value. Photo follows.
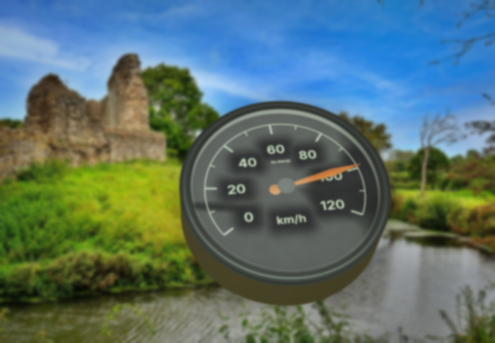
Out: 100 (km/h)
